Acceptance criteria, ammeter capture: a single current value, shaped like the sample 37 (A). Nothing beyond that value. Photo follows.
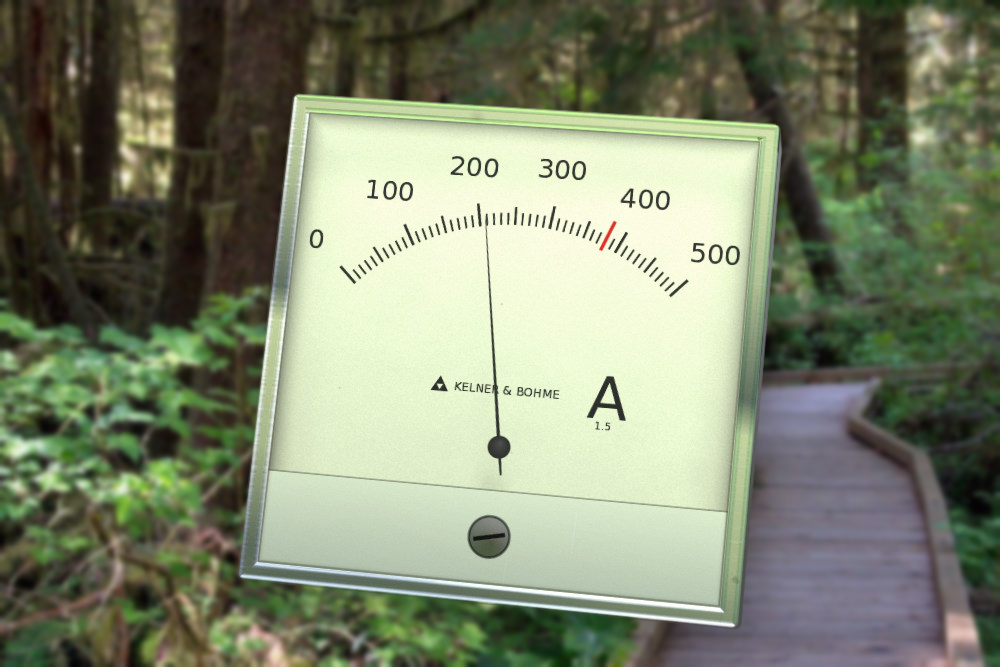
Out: 210 (A)
